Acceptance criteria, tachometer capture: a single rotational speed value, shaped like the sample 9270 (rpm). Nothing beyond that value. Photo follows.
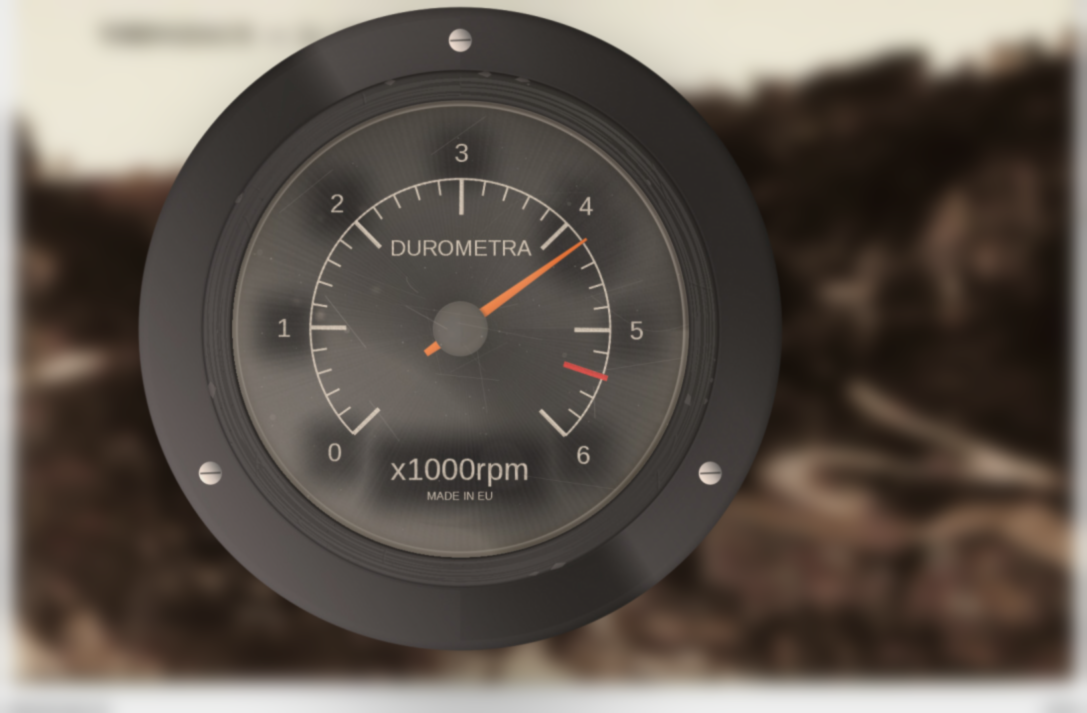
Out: 4200 (rpm)
